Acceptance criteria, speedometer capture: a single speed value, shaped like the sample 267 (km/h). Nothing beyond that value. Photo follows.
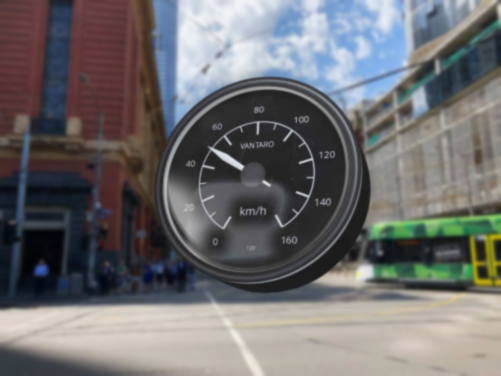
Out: 50 (km/h)
